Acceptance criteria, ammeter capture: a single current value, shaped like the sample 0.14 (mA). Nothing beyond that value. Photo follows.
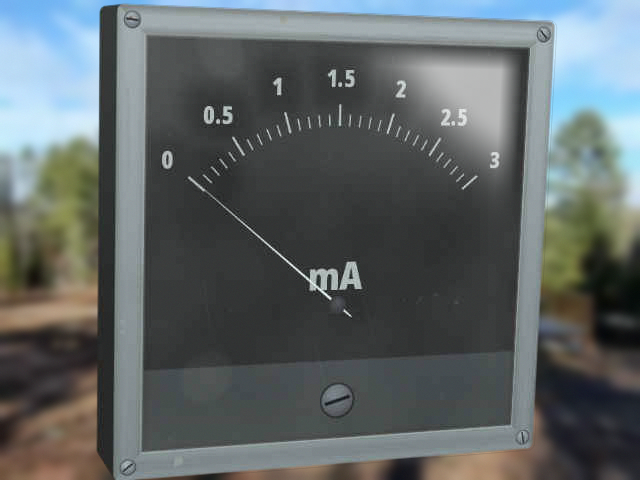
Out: 0 (mA)
